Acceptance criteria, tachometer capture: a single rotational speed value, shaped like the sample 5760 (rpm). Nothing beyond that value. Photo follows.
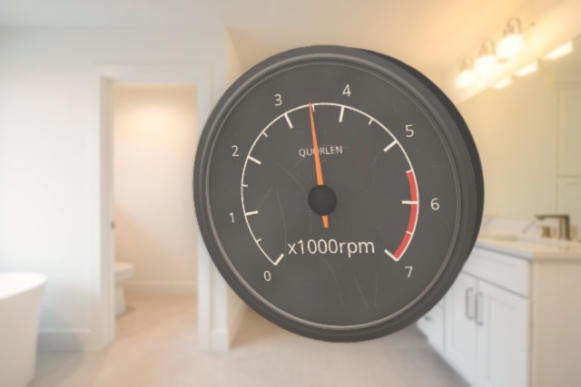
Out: 3500 (rpm)
